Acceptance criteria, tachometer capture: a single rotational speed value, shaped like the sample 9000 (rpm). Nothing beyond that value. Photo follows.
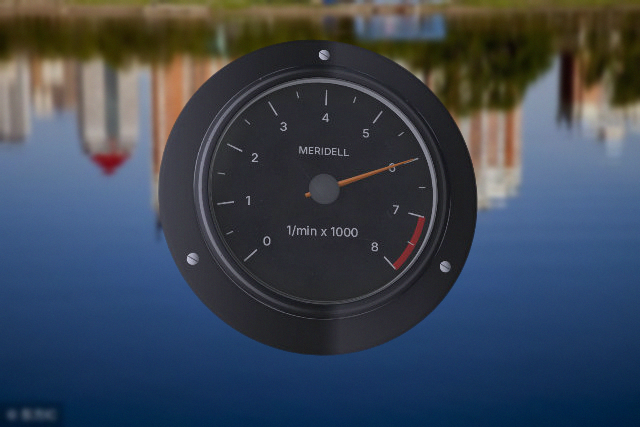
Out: 6000 (rpm)
